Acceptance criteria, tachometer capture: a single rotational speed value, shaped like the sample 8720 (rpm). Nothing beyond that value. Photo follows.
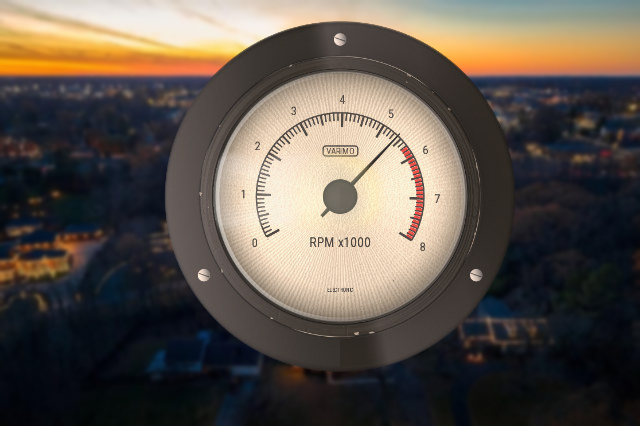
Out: 5400 (rpm)
